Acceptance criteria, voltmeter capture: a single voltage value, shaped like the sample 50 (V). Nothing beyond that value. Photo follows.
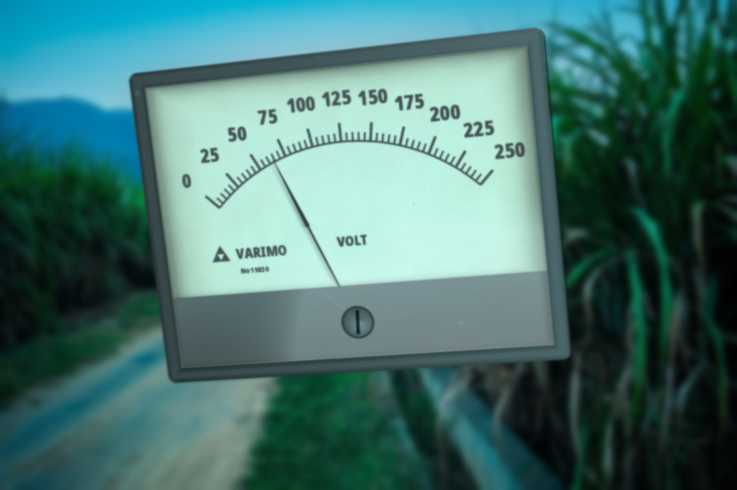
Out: 65 (V)
